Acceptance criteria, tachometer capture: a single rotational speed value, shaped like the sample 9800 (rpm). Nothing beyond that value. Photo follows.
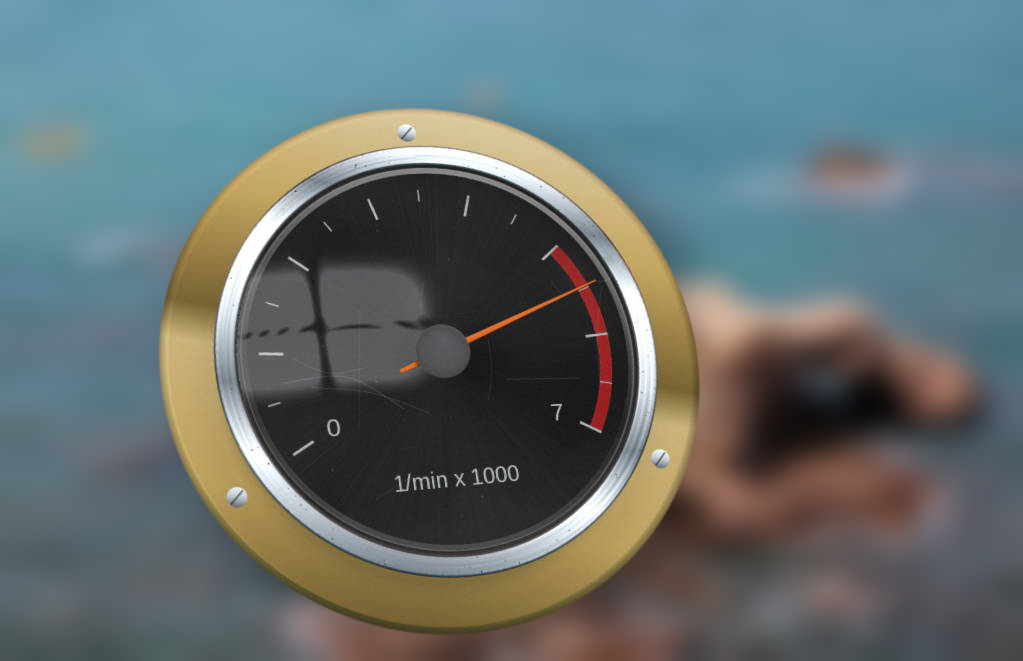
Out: 5500 (rpm)
